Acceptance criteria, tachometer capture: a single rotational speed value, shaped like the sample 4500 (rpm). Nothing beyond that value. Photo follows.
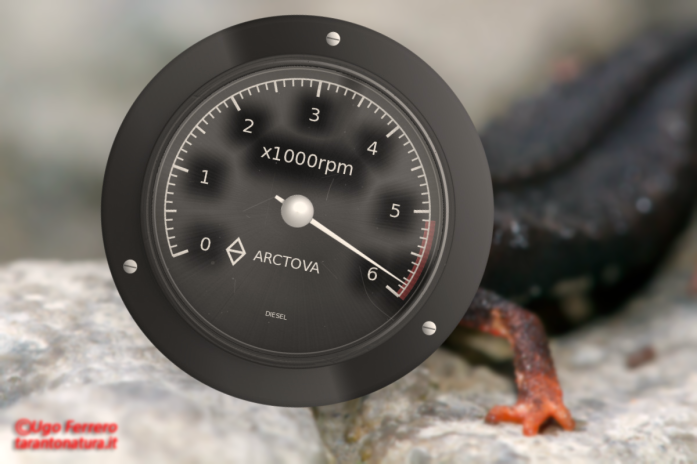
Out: 5850 (rpm)
